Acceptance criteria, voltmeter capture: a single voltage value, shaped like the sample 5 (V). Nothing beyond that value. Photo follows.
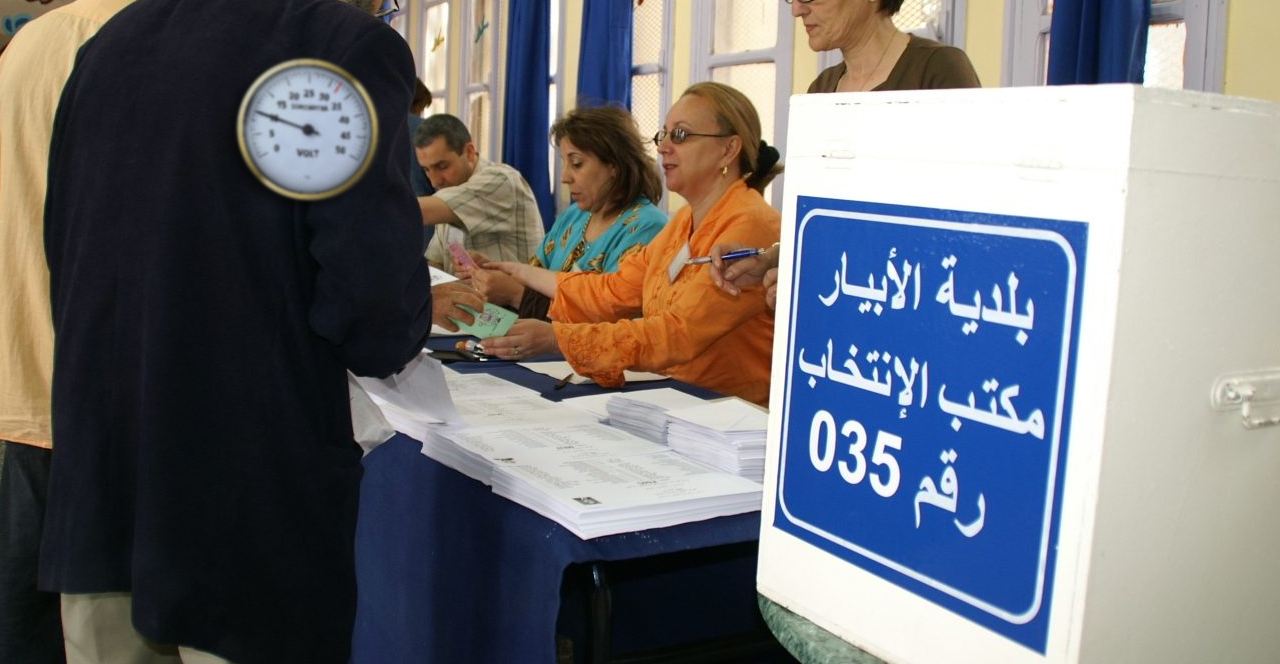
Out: 10 (V)
